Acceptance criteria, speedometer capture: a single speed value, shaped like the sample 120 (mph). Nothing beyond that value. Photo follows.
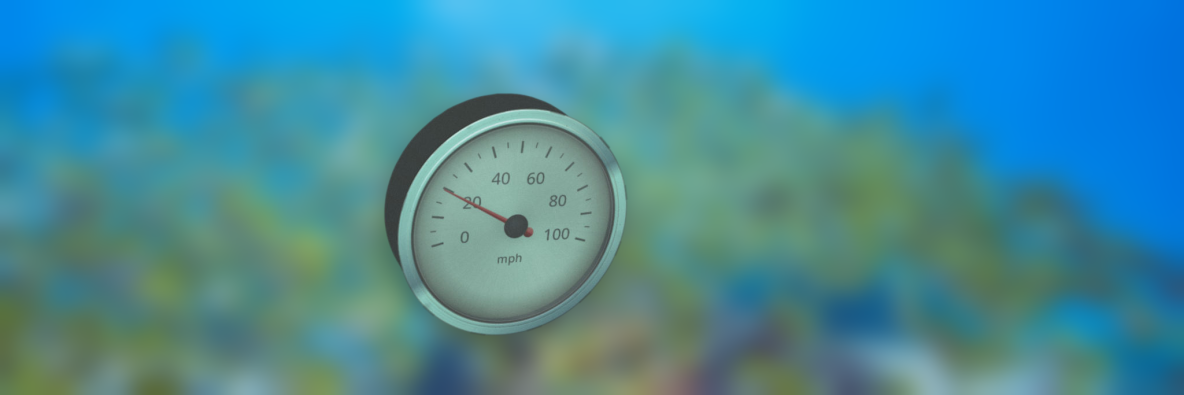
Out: 20 (mph)
